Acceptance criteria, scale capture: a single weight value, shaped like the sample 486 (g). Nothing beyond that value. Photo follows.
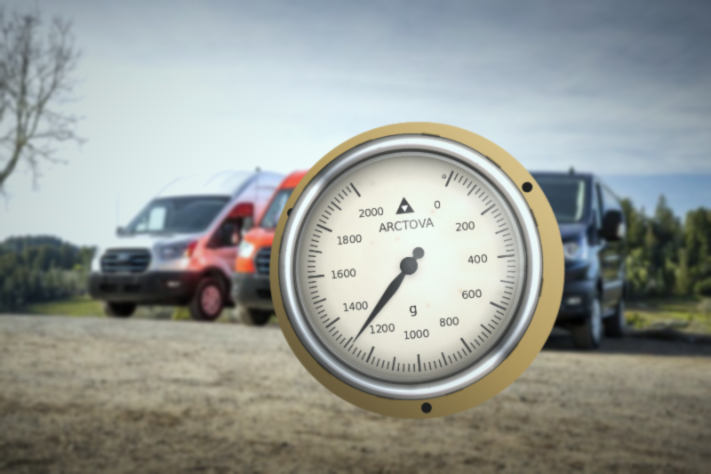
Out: 1280 (g)
